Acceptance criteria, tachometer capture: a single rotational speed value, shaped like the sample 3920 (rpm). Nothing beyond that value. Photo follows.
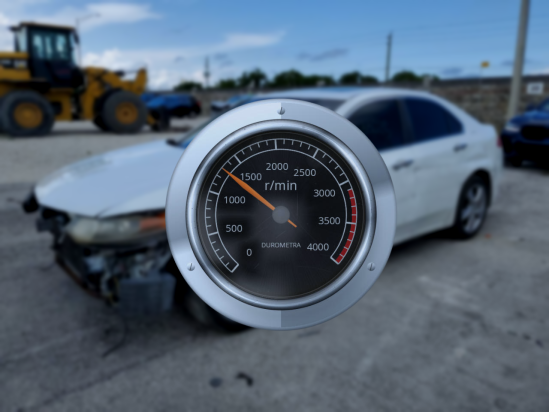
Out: 1300 (rpm)
